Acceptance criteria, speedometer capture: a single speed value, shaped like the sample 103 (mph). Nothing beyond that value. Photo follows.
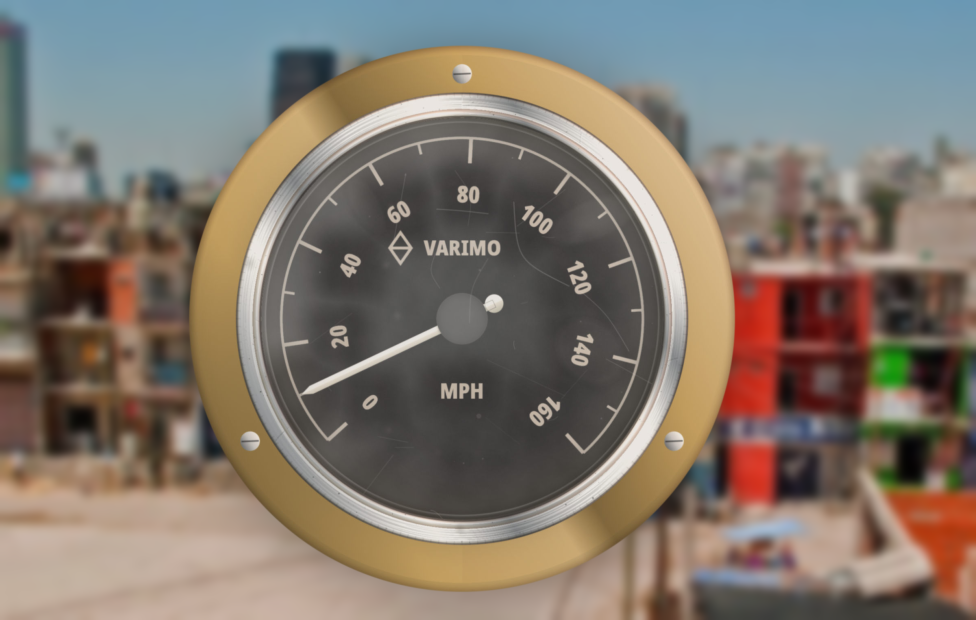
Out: 10 (mph)
